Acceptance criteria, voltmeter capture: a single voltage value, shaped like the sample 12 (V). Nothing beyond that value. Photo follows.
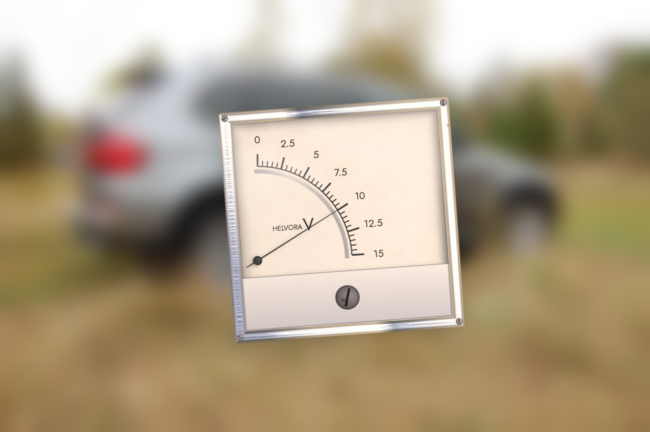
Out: 10 (V)
